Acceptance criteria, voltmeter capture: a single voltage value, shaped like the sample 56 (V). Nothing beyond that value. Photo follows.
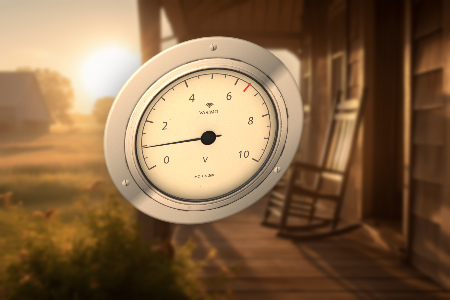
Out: 1 (V)
